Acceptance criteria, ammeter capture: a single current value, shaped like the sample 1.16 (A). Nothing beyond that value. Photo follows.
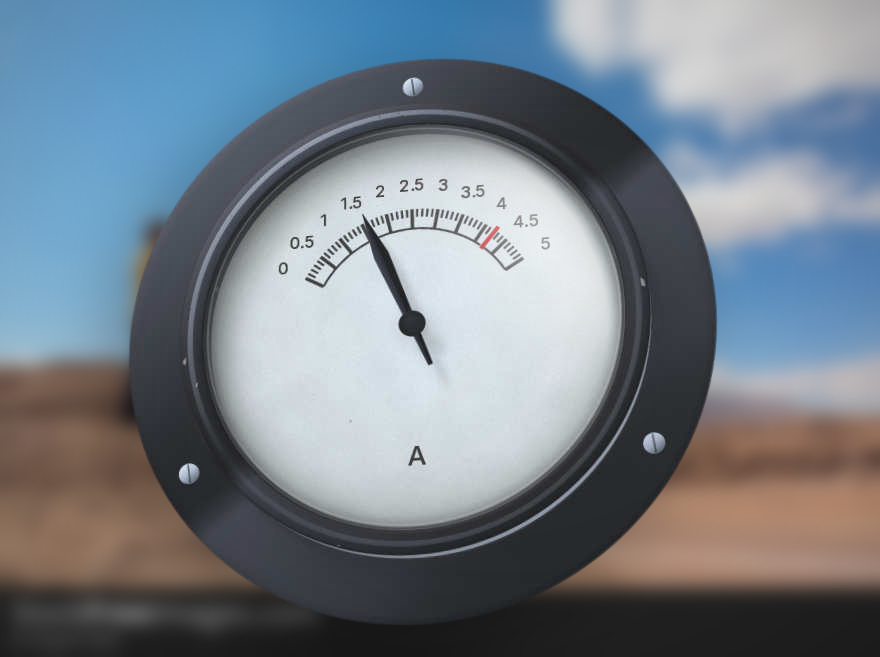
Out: 1.6 (A)
